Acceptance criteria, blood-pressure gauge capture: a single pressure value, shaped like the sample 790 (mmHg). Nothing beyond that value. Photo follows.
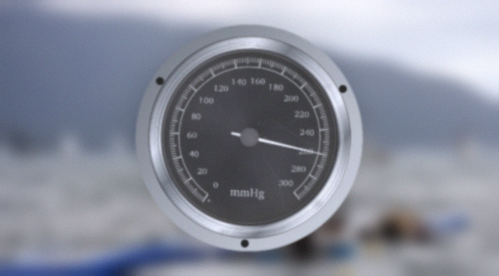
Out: 260 (mmHg)
